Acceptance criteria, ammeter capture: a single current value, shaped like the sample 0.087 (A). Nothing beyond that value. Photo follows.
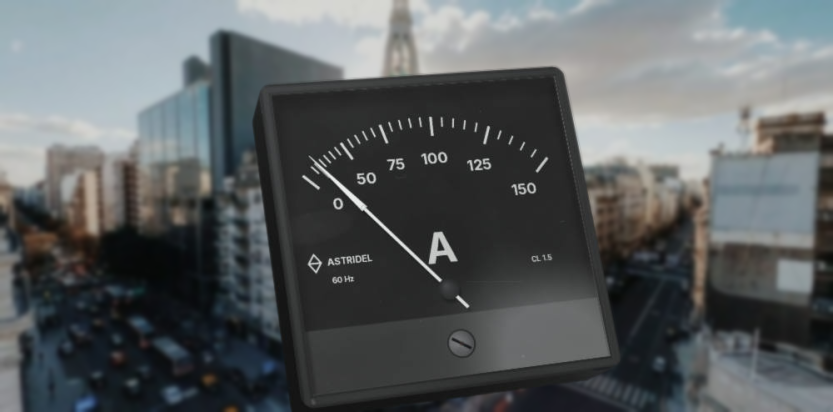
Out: 25 (A)
